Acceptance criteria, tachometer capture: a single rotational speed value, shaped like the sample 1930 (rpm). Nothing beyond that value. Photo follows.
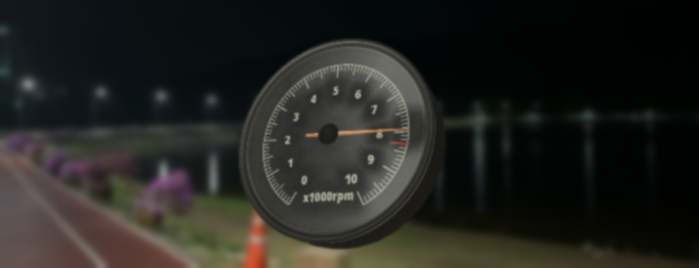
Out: 8000 (rpm)
